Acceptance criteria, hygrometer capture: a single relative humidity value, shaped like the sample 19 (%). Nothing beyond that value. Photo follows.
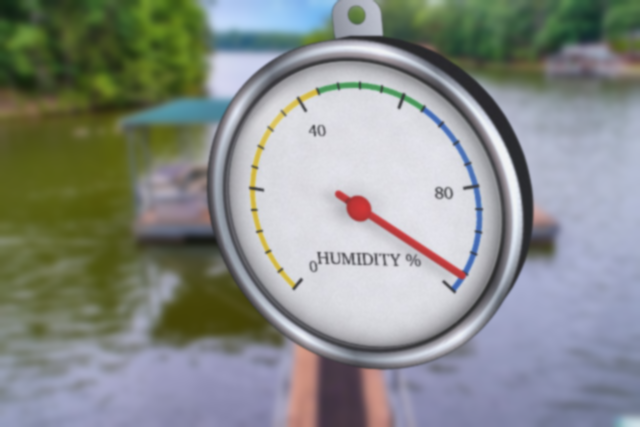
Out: 96 (%)
